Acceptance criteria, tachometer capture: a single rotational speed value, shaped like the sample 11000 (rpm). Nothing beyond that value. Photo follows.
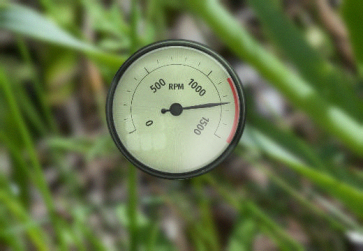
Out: 1250 (rpm)
